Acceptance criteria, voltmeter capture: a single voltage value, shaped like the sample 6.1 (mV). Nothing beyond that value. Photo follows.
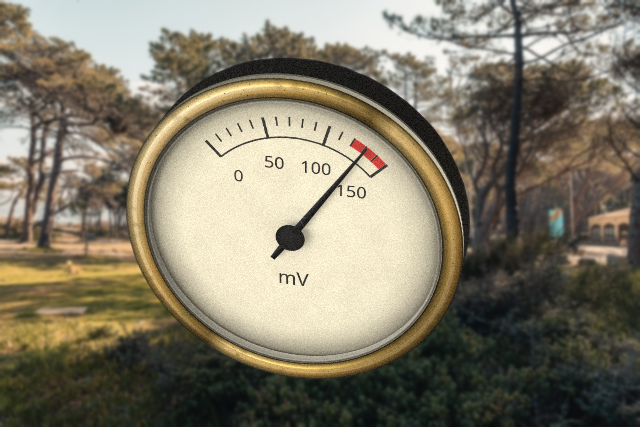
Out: 130 (mV)
